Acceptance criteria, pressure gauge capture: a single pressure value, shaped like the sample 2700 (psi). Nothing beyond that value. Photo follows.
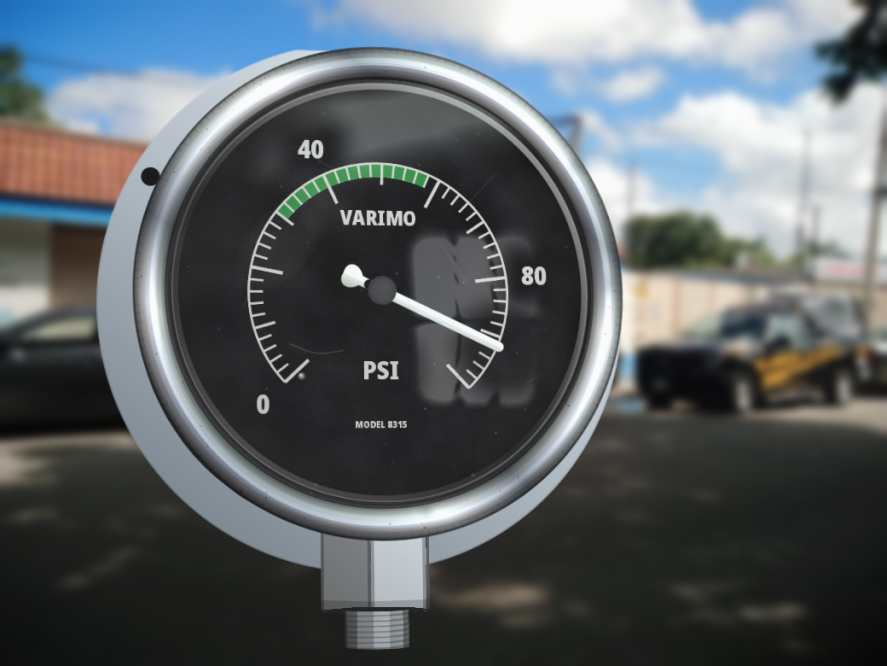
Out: 92 (psi)
